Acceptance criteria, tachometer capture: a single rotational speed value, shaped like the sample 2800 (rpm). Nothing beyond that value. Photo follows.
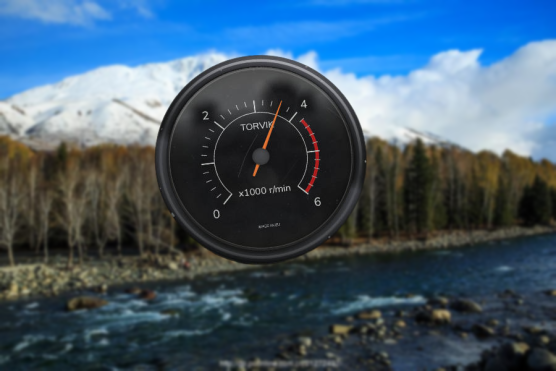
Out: 3600 (rpm)
